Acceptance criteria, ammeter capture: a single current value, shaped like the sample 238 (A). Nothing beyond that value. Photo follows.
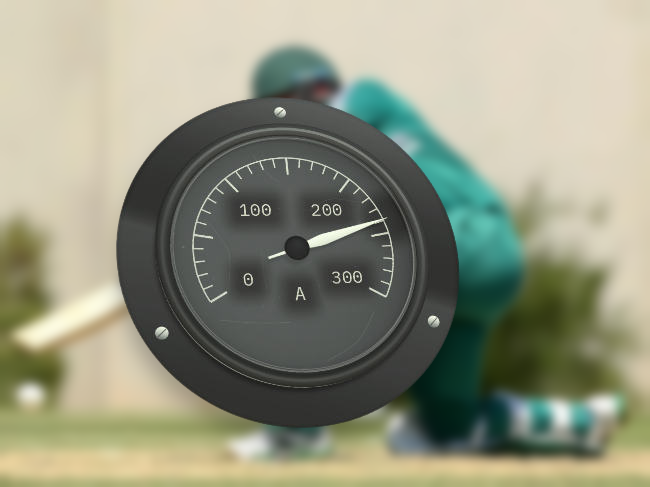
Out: 240 (A)
